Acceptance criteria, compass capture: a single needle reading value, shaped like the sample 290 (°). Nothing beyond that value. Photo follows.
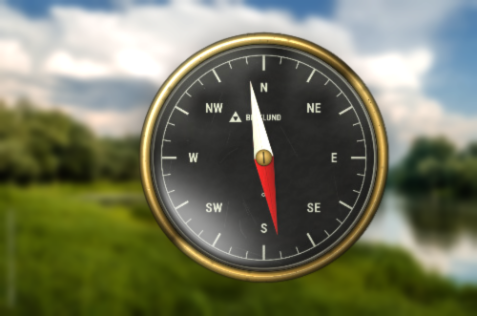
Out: 170 (°)
